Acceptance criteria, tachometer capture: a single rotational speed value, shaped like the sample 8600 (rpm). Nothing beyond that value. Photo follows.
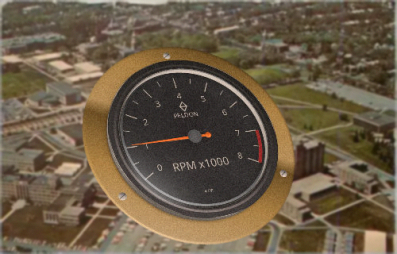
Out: 1000 (rpm)
